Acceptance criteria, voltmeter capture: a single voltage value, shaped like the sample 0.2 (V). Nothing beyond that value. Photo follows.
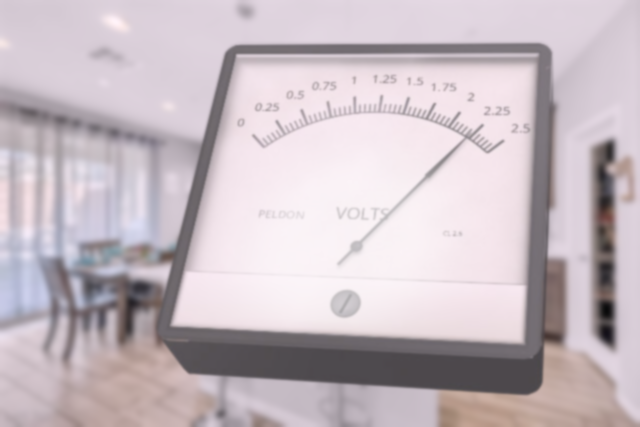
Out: 2.25 (V)
